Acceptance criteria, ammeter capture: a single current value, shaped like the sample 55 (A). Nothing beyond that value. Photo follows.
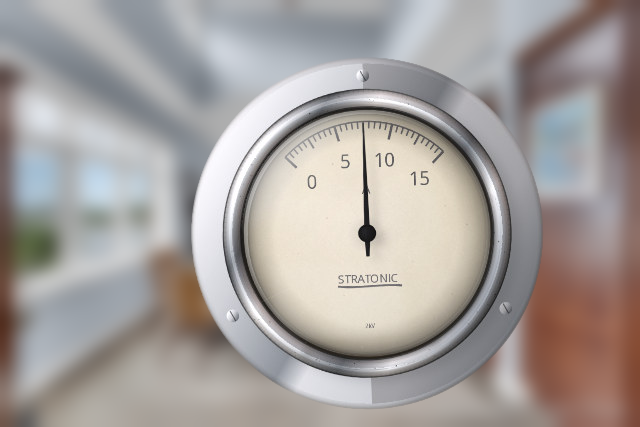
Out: 7.5 (A)
